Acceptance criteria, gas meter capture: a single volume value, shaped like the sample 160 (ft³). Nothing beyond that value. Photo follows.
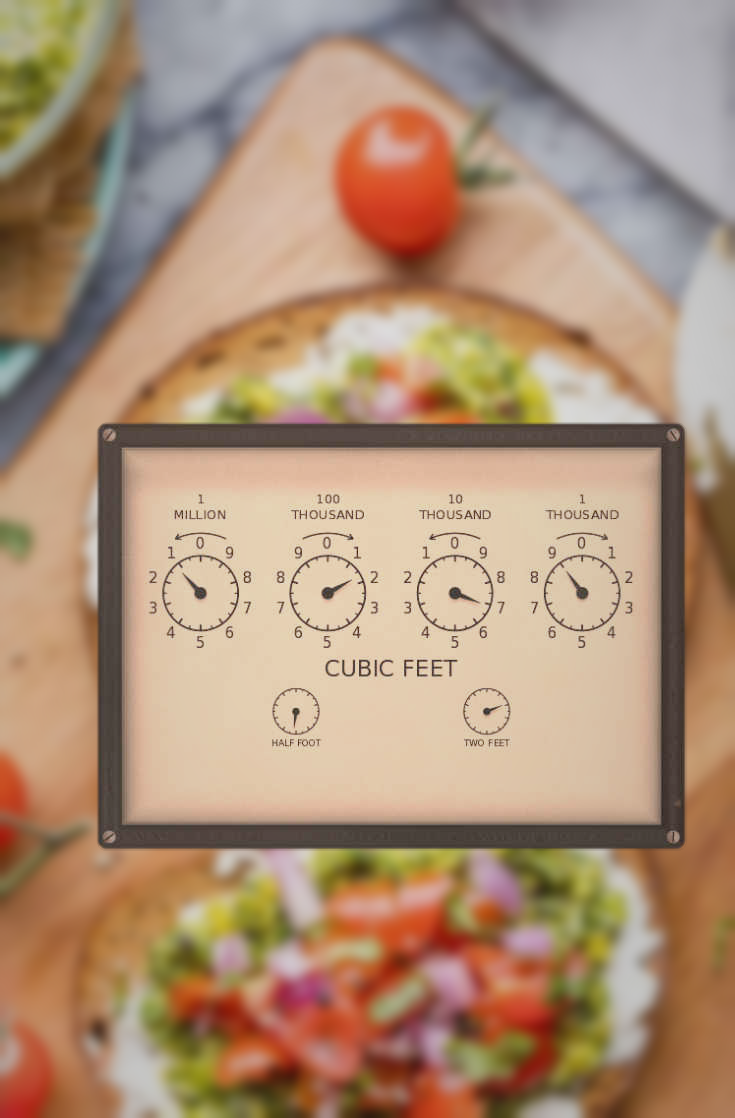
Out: 116900 (ft³)
